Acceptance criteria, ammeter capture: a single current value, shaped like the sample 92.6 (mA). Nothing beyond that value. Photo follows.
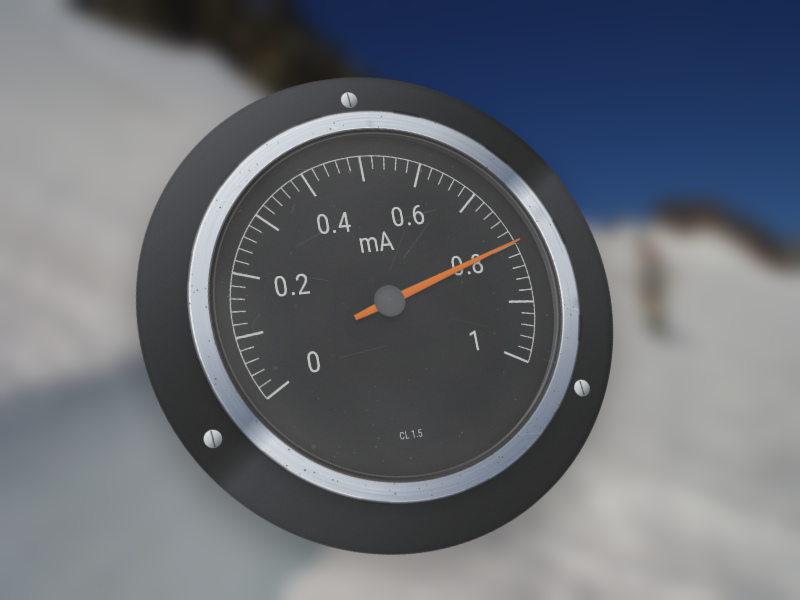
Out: 0.8 (mA)
